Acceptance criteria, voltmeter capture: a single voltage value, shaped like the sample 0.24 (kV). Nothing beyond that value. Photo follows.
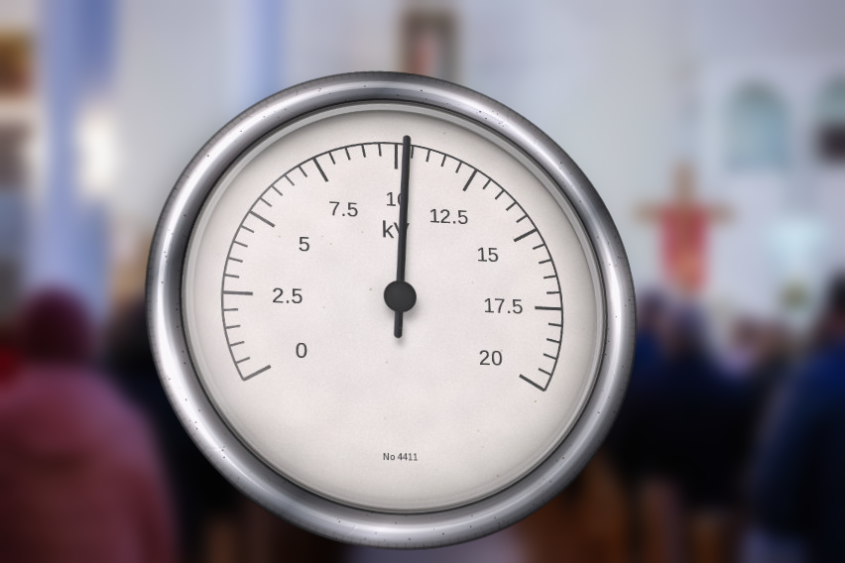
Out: 10.25 (kV)
